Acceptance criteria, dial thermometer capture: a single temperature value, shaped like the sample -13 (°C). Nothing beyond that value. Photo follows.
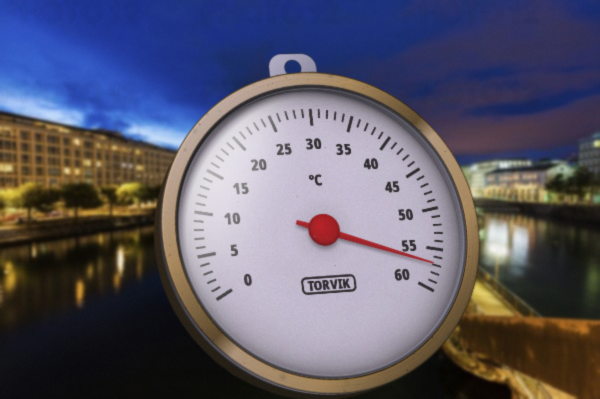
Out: 57 (°C)
